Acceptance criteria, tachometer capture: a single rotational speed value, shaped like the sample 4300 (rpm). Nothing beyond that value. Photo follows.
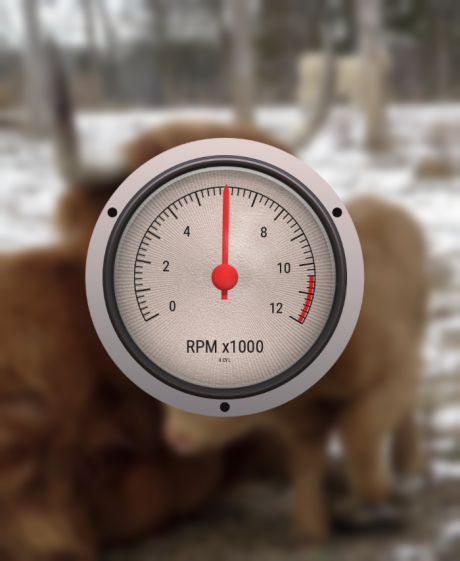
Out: 6000 (rpm)
